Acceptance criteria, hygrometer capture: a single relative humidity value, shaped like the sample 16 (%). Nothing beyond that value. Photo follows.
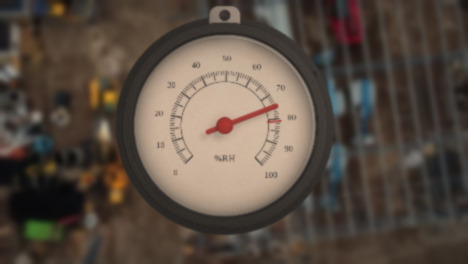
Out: 75 (%)
